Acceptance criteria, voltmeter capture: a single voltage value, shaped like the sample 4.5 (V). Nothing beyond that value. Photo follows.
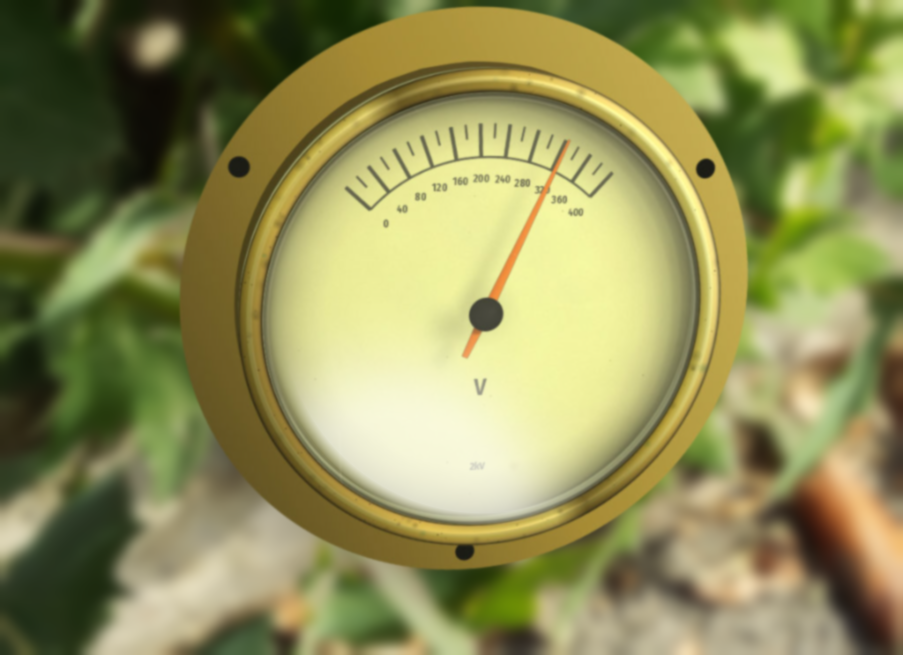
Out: 320 (V)
